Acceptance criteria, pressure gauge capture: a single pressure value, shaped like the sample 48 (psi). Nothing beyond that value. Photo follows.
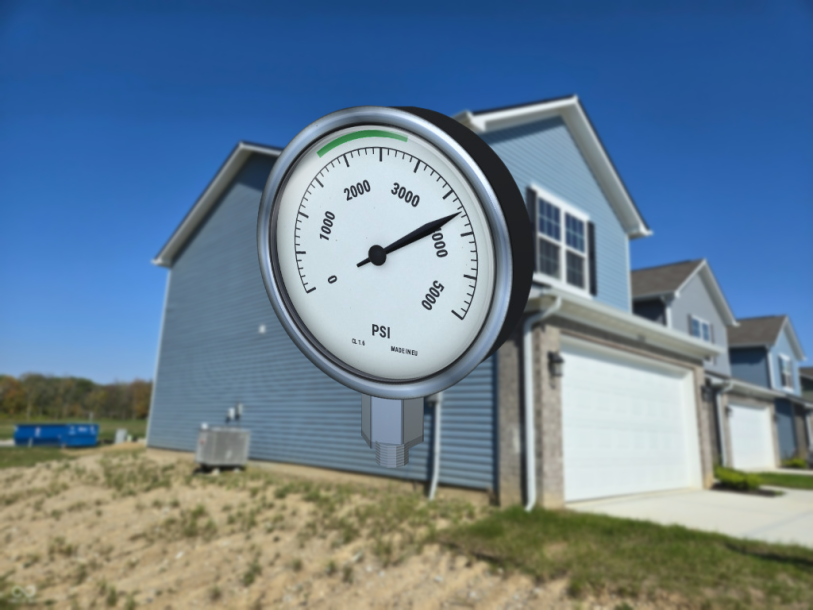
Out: 3750 (psi)
